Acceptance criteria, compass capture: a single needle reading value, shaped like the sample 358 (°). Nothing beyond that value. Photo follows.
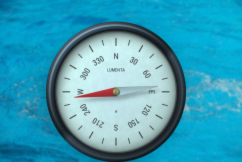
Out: 262.5 (°)
